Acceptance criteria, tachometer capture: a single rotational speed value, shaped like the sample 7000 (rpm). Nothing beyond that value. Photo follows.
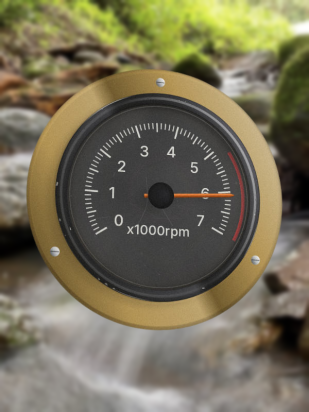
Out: 6100 (rpm)
